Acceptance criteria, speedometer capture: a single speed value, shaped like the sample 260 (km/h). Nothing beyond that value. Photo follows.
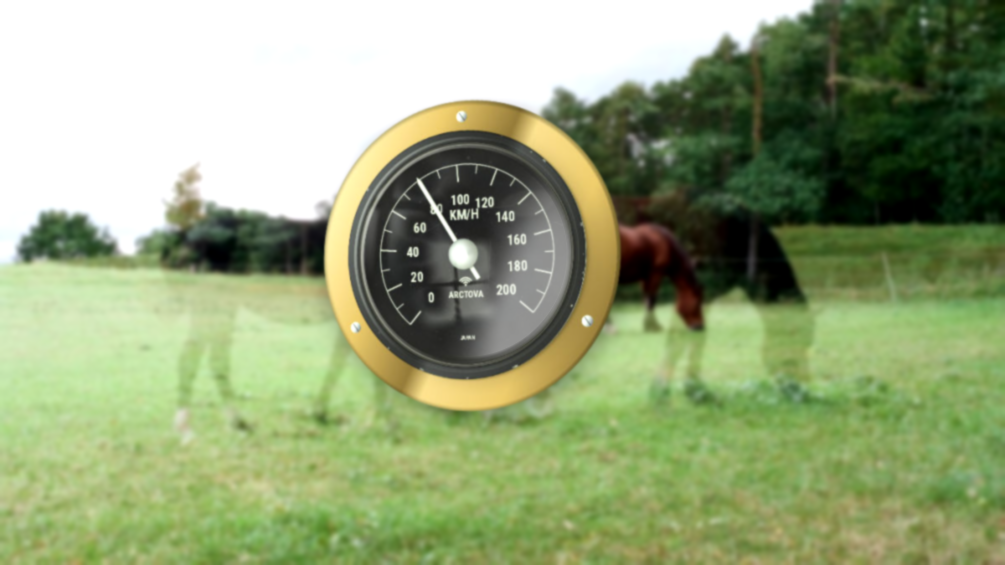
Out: 80 (km/h)
